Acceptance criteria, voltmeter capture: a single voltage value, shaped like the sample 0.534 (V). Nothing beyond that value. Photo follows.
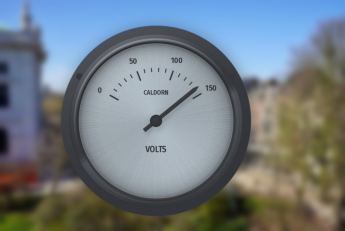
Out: 140 (V)
